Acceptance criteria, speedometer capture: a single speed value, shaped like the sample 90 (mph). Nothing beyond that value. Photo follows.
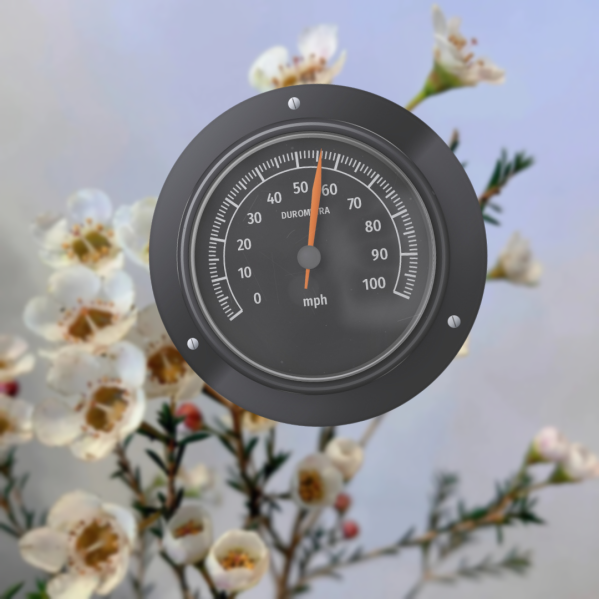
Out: 56 (mph)
